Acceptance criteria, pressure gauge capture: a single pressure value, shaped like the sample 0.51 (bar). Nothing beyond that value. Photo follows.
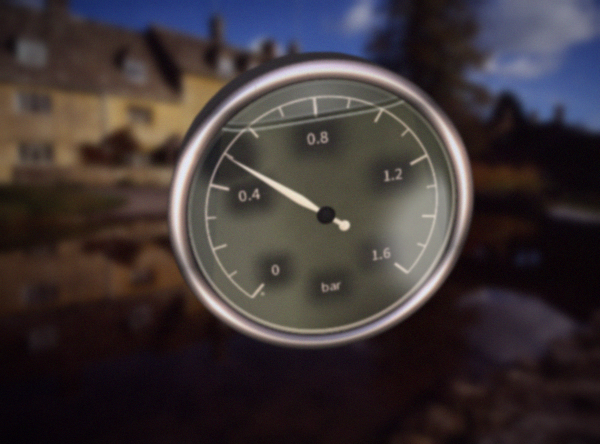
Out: 0.5 (bar)
